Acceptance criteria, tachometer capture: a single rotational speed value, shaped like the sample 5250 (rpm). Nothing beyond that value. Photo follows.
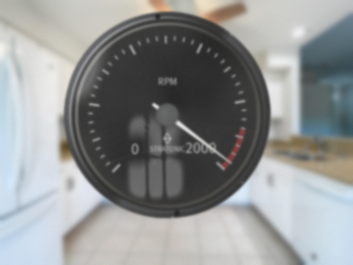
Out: 1950 (rpm)
